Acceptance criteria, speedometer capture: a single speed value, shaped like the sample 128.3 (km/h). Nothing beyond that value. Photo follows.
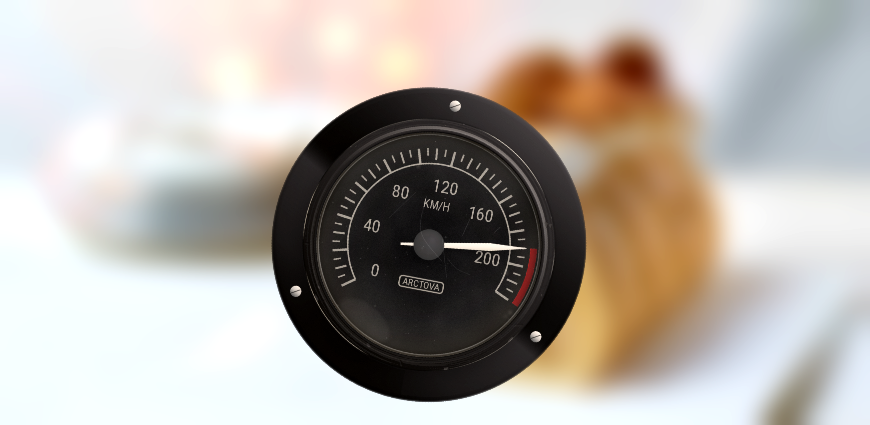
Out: 190 (km/h)
